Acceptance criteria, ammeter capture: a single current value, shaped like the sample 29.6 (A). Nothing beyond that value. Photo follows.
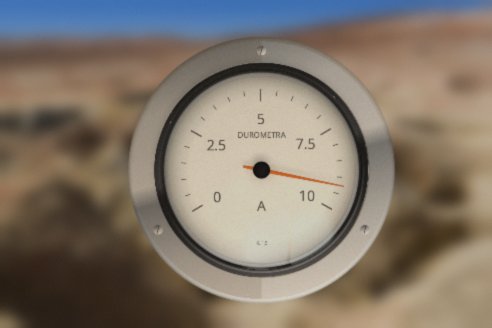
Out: 9.25 (A)
